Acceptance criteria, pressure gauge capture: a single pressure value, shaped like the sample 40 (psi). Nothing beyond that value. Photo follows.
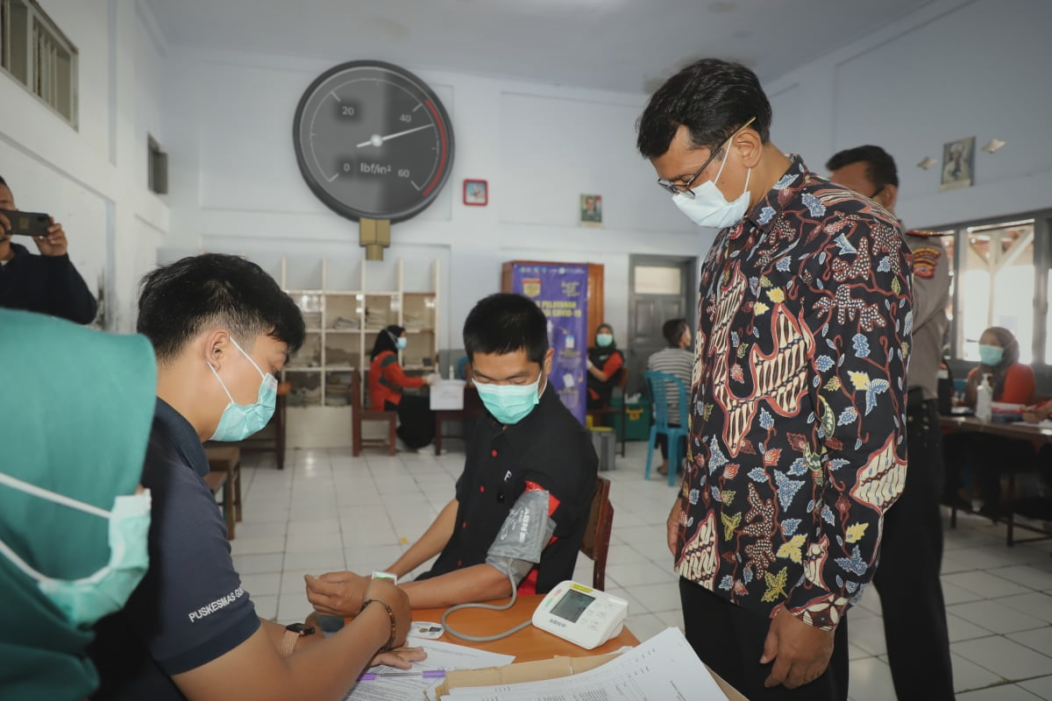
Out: 45 (psi)
